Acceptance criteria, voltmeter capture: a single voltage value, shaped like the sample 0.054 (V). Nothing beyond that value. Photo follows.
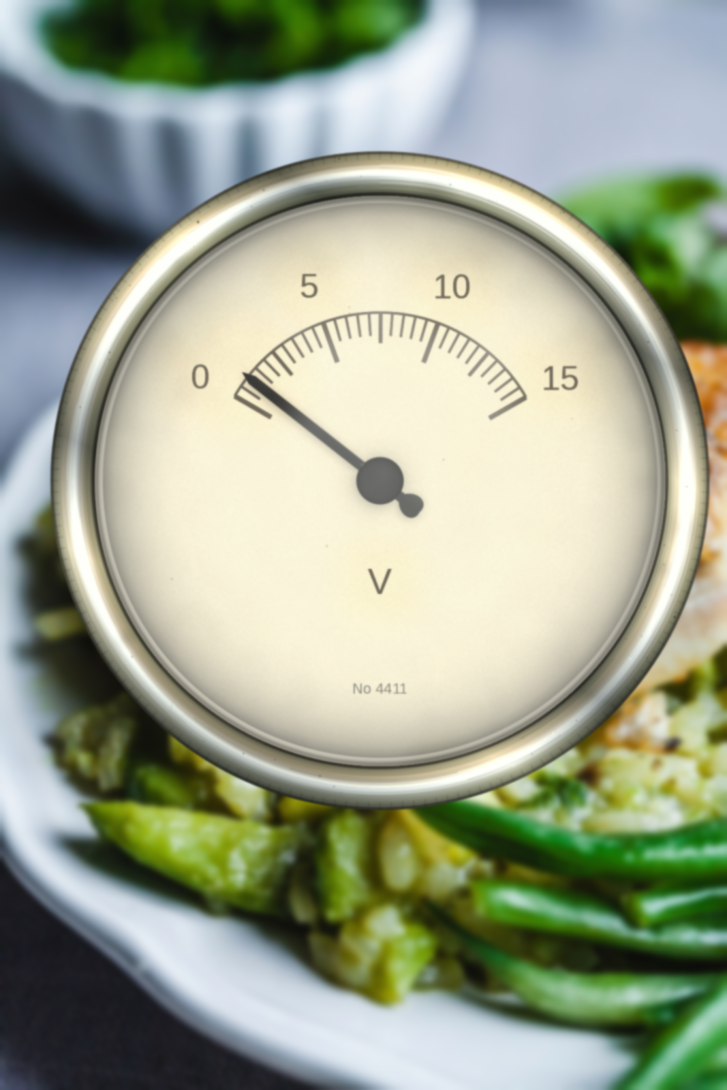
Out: 1 (V)
